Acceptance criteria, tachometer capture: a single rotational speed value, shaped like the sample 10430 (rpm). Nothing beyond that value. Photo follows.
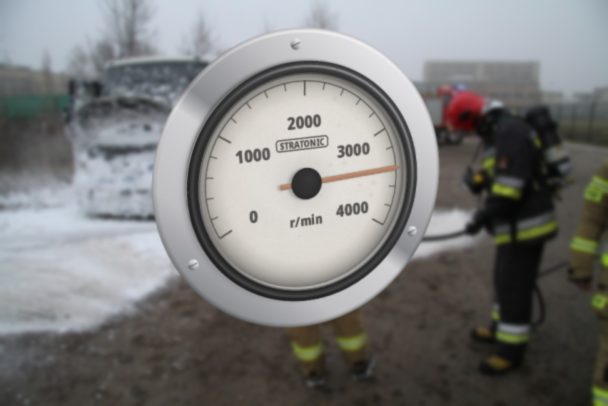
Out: 3400 (rpm)
